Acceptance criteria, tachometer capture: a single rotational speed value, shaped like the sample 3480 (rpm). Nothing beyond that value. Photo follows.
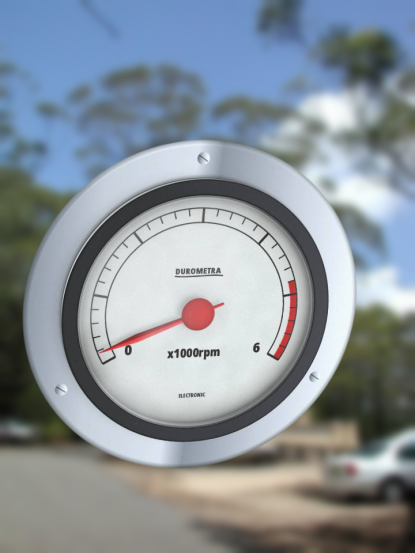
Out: 200 (rpm)
